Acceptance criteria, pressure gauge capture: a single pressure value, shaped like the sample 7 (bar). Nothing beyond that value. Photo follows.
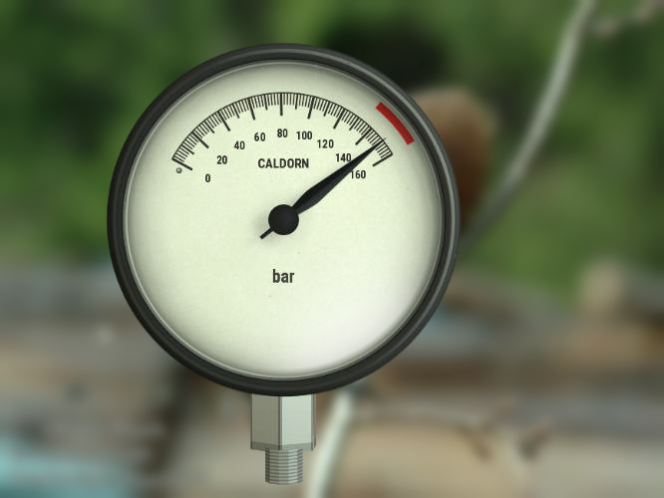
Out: 150 (bar)
